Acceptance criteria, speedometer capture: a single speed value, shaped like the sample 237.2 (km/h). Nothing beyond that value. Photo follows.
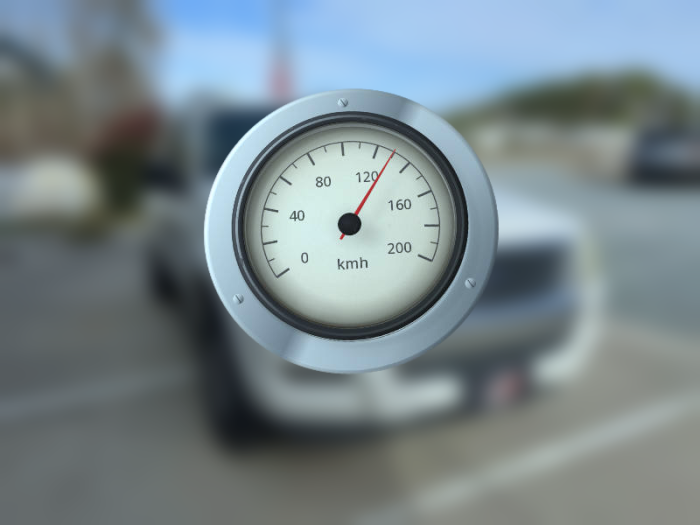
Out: 130 (km/h)
